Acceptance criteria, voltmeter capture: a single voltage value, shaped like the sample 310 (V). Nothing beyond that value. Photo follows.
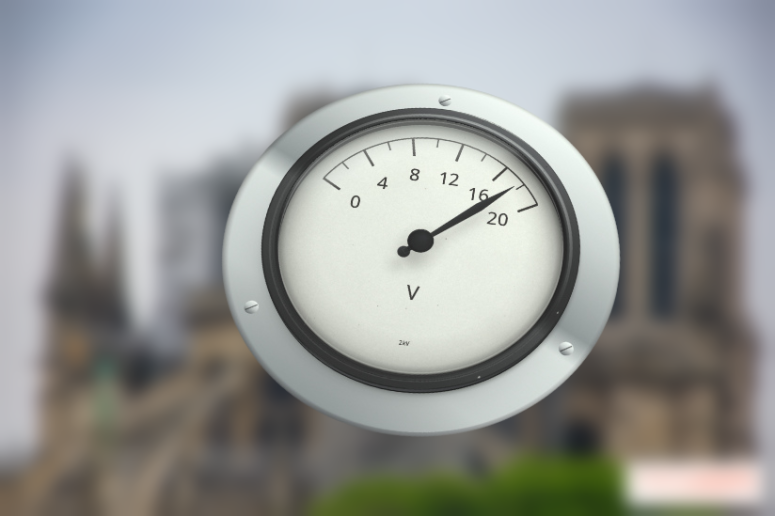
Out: 18 (V)
